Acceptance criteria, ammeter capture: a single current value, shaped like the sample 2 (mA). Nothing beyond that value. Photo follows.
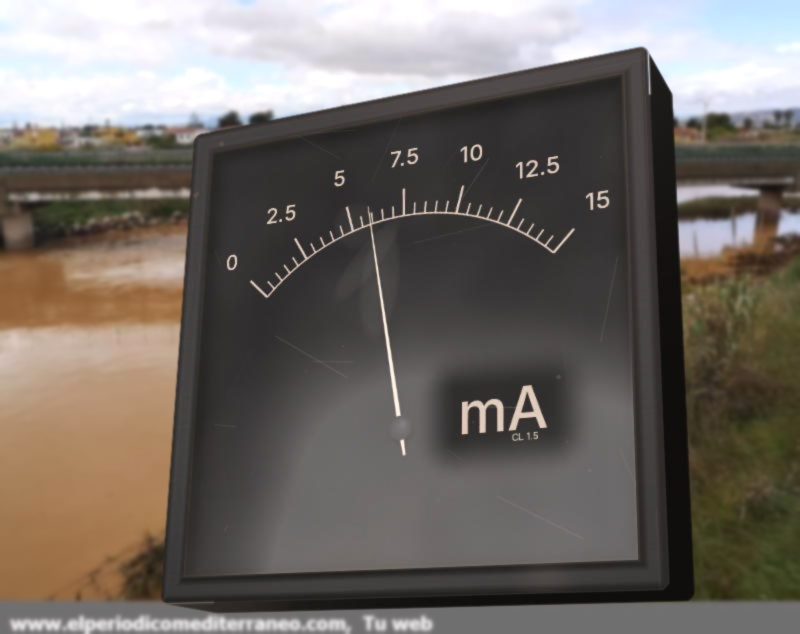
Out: 6 (mA)
